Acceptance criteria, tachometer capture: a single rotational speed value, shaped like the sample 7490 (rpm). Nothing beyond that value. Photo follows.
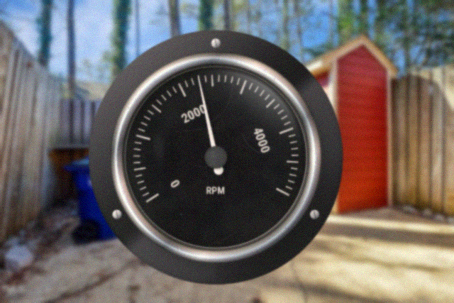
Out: 2300 (rpm)
